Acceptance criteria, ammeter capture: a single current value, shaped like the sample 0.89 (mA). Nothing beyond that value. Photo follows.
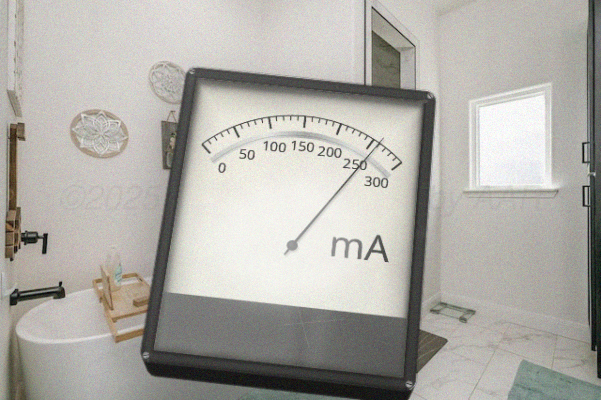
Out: 260 (mA)
